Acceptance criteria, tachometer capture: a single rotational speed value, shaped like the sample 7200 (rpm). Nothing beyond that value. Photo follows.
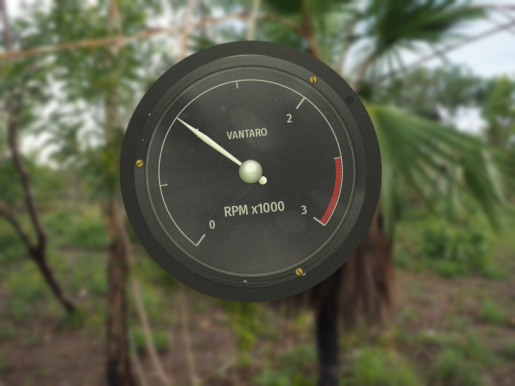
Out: 1000 (rpm)
